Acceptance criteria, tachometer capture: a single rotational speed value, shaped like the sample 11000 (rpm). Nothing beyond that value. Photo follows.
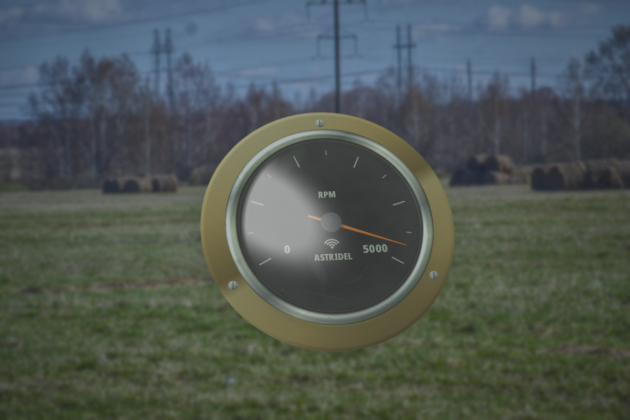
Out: 4750 (rpm)
